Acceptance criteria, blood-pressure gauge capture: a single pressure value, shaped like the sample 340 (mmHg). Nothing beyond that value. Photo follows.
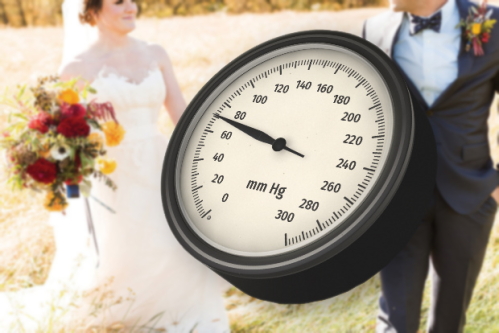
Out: 70 (mmHg)
